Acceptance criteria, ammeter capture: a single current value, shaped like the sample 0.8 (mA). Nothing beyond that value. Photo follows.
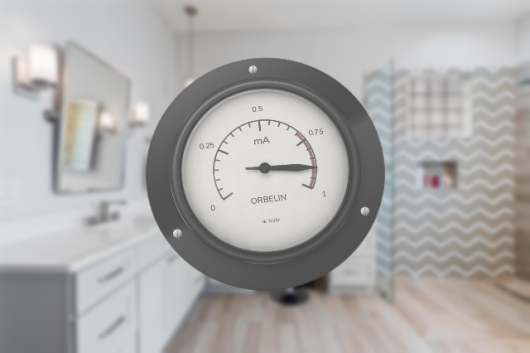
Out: 0.9 (mA)
